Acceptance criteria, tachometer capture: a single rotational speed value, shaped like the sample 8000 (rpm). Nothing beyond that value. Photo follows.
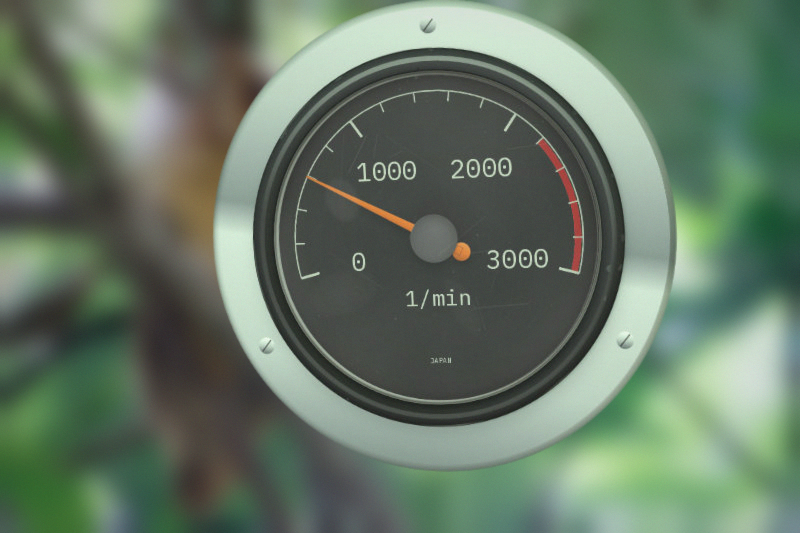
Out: 600 (rpm)
